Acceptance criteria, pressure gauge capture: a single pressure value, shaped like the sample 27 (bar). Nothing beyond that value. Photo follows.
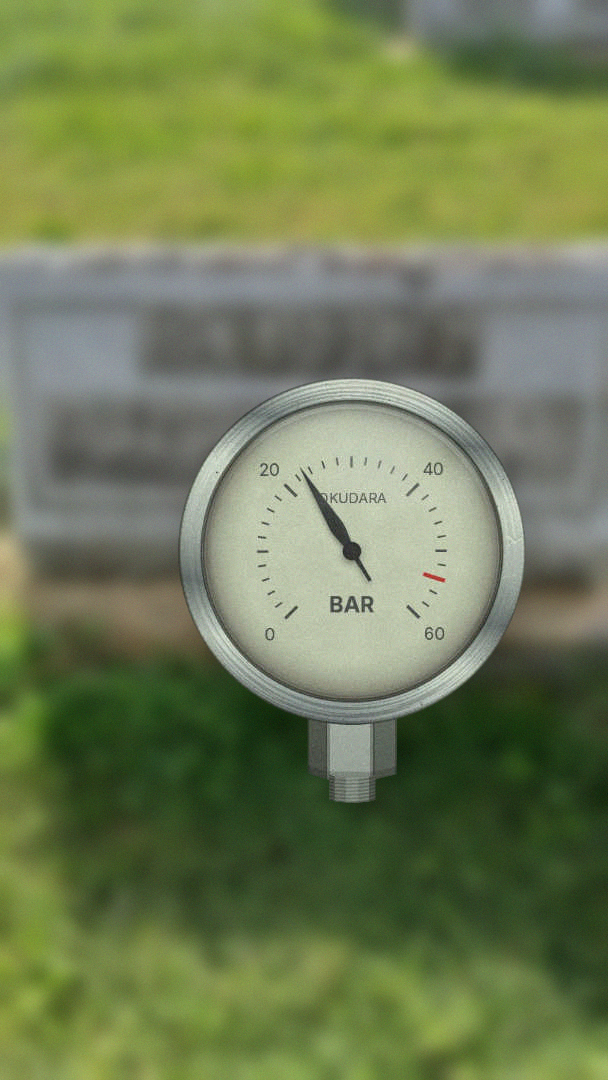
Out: 23 (bar)
